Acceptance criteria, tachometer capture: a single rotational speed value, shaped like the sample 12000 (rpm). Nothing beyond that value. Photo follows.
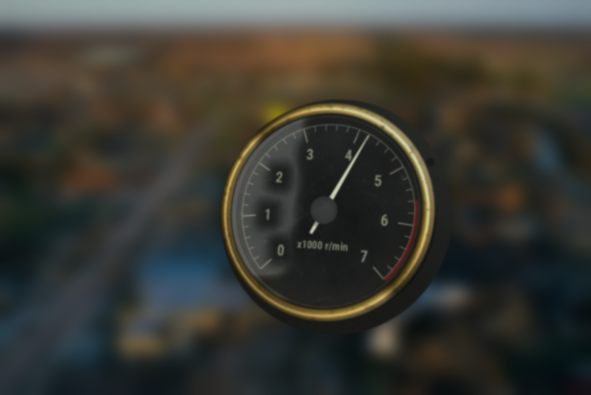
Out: 4200 (rpm)
